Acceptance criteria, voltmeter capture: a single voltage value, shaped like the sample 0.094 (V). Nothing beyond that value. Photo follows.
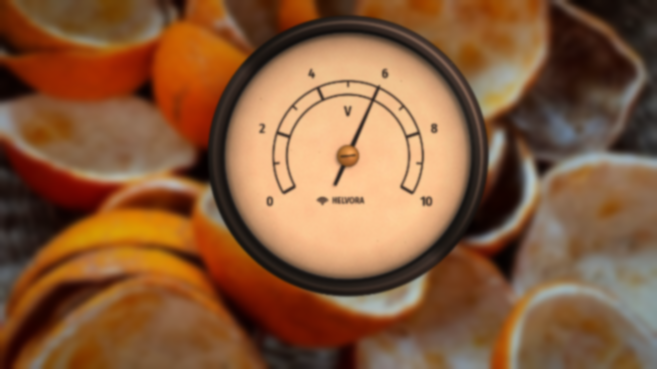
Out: 6 (V)
